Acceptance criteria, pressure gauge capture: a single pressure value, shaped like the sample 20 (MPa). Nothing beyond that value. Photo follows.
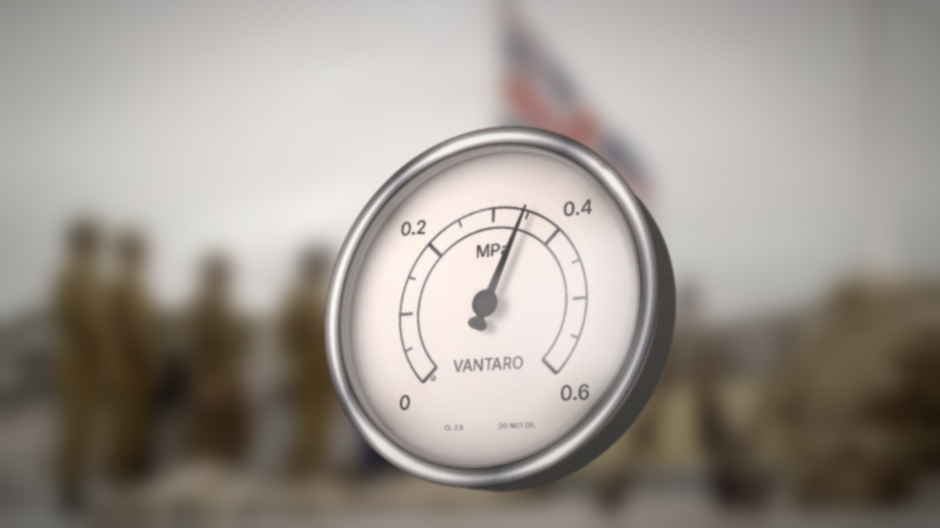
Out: 0.35 (MPa)
